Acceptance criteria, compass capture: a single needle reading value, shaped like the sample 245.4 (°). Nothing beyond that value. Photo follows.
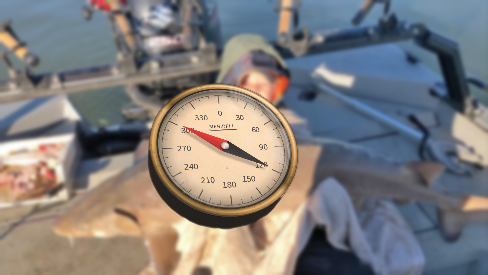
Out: 300 (°)
